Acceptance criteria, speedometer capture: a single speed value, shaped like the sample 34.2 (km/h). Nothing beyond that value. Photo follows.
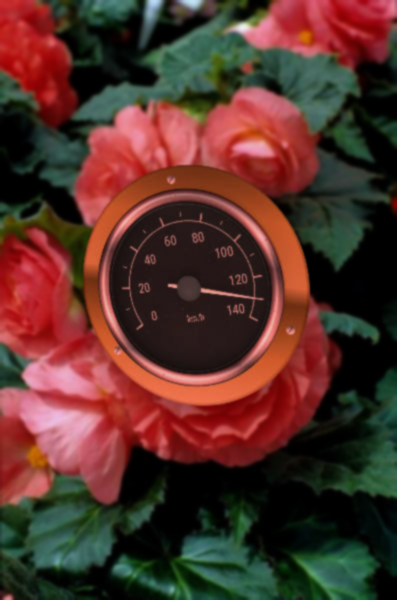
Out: 130 (km/h)
